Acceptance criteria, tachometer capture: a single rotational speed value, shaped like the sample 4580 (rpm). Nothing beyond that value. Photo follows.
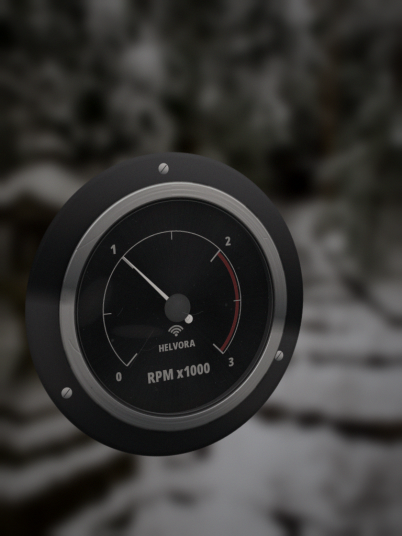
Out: 1000 (rpm)
